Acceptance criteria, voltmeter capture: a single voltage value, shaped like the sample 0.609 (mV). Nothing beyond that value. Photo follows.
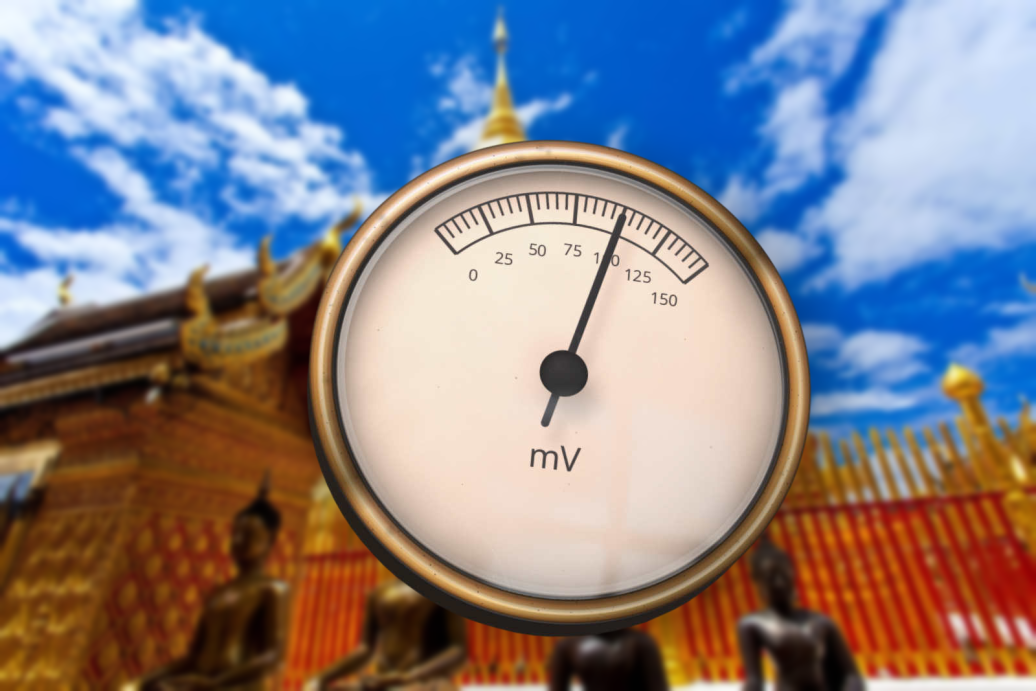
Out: 100 (mV)
